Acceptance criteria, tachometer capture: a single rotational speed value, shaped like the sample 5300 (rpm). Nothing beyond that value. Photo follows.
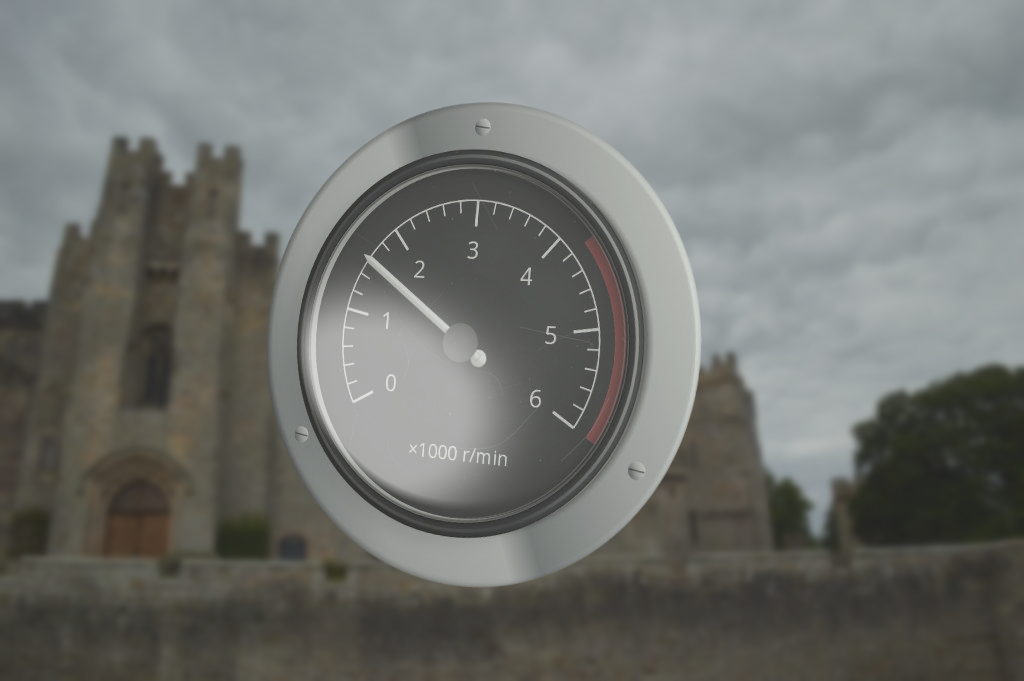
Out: 1600 (rpm)
